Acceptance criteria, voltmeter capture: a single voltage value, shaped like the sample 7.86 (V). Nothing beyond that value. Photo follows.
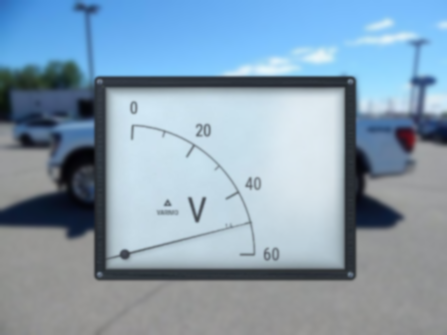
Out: 50 (V)
